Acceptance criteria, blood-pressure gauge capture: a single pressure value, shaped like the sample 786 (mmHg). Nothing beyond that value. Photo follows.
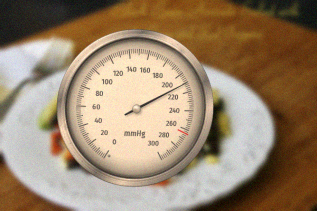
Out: 210 (mmHg)
